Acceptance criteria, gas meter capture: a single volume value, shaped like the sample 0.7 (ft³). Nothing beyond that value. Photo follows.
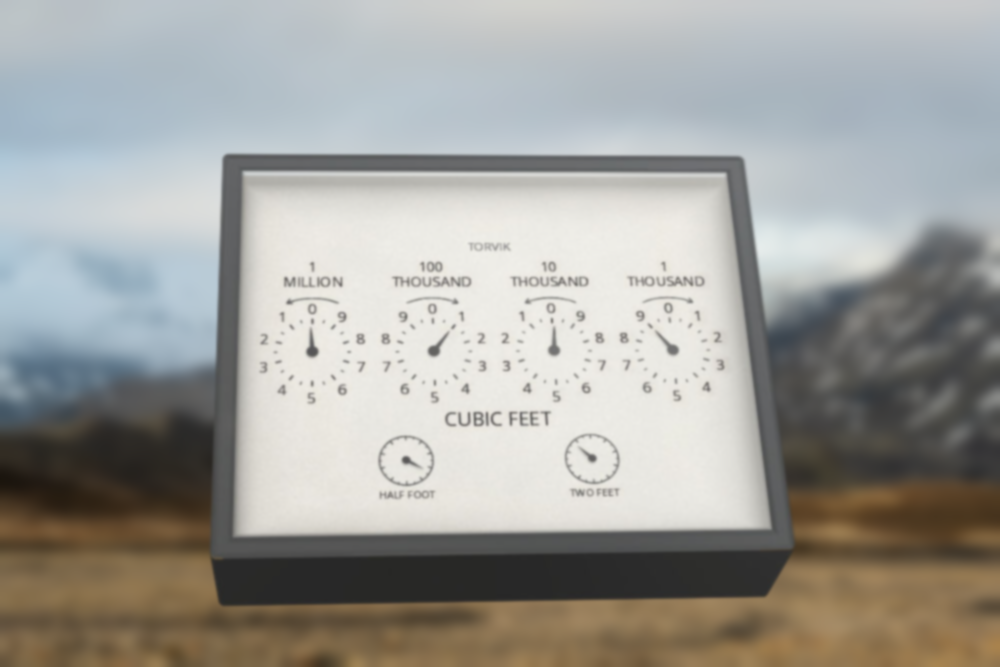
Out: 9900 (ft³)
